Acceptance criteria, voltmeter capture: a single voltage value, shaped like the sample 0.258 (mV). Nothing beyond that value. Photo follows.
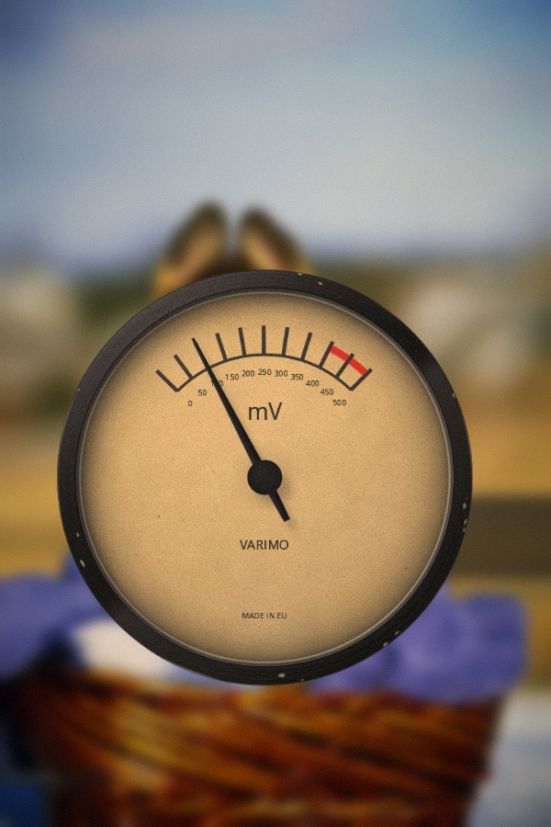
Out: 100 (mV)
